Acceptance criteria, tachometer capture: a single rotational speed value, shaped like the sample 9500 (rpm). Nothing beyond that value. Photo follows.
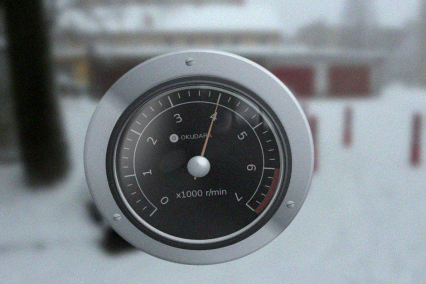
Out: 4000 (rpm)
